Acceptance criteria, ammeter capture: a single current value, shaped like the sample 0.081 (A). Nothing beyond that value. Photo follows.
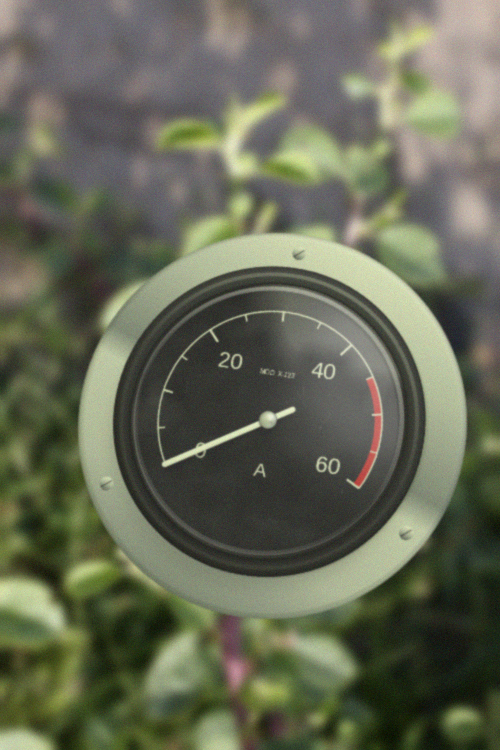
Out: 0 (A)
